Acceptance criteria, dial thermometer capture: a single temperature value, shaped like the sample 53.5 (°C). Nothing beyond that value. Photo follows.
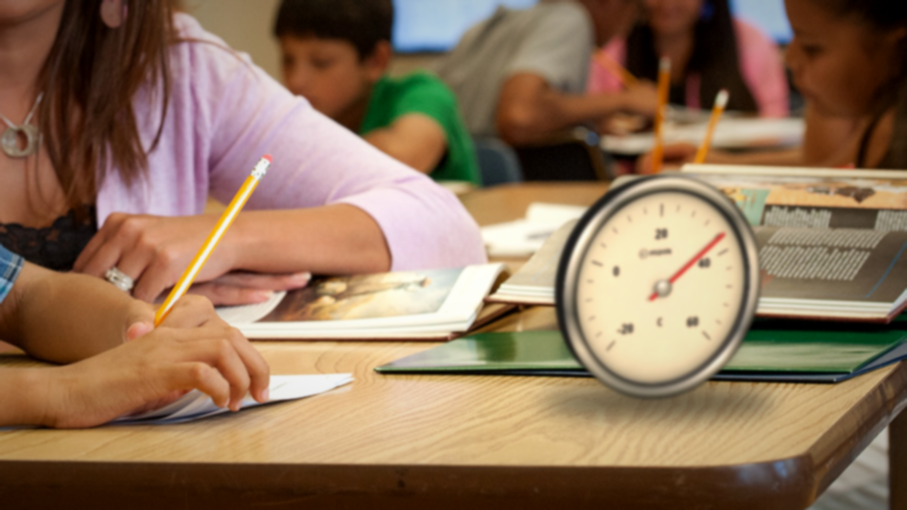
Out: 36 (°C)
